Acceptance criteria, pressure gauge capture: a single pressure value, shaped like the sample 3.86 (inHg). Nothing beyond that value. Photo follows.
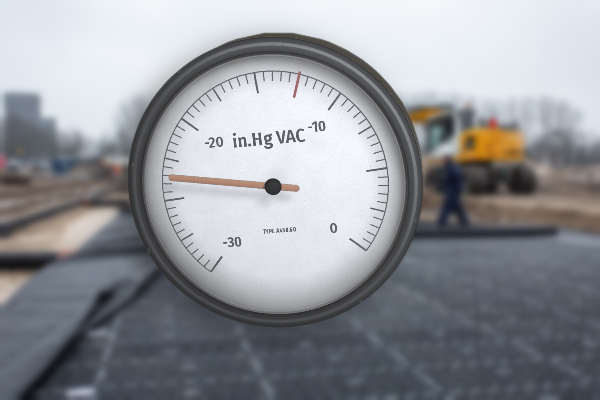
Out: -23.5 (inHg)
